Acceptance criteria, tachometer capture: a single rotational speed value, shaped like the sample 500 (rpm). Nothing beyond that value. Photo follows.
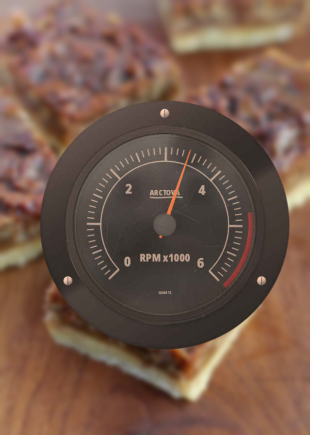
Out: 3400 (rpm)
